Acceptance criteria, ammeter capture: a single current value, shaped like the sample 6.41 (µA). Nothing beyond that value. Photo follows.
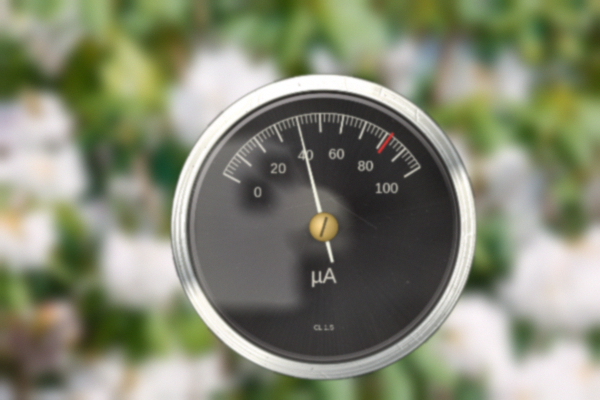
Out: 40 (µA)
